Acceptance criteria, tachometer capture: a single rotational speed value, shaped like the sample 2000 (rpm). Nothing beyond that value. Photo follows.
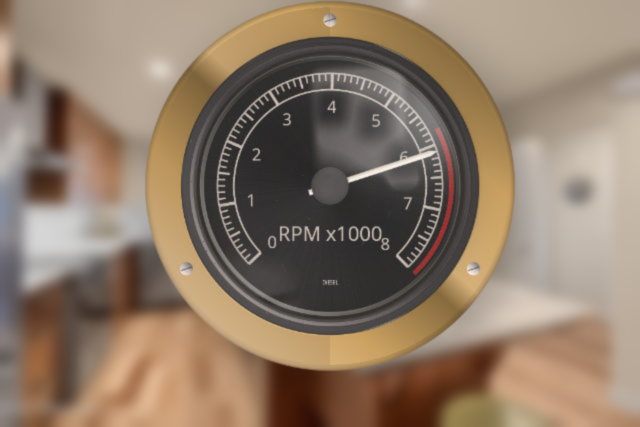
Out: 6100 (rpm)
